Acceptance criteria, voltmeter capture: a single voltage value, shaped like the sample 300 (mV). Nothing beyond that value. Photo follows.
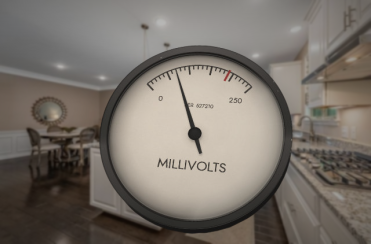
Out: 70 (mV)
